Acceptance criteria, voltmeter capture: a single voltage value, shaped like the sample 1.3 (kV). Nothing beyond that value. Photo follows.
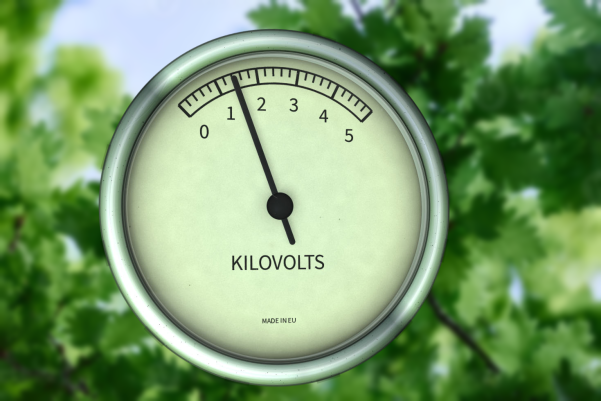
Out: 1.4 (kV)
